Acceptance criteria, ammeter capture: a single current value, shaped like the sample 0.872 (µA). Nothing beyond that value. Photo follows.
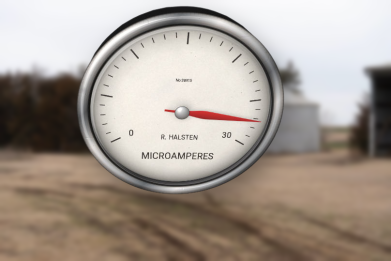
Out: 27 (µA)
